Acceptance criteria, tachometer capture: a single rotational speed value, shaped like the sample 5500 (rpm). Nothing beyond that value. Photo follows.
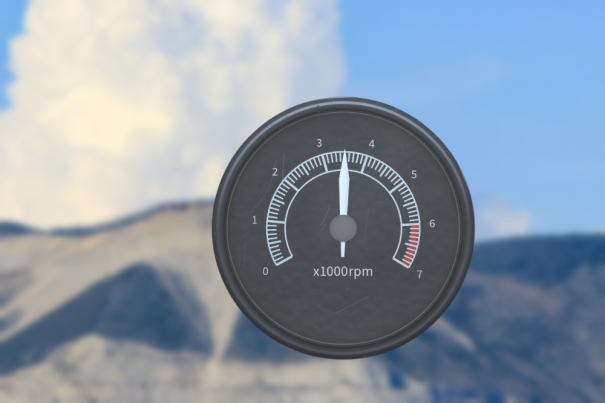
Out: 3500 (rpm)
